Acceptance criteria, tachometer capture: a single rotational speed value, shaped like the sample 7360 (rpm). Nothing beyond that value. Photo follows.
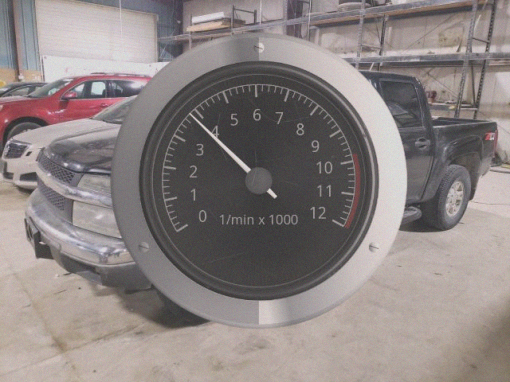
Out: 3800 (rpm)
